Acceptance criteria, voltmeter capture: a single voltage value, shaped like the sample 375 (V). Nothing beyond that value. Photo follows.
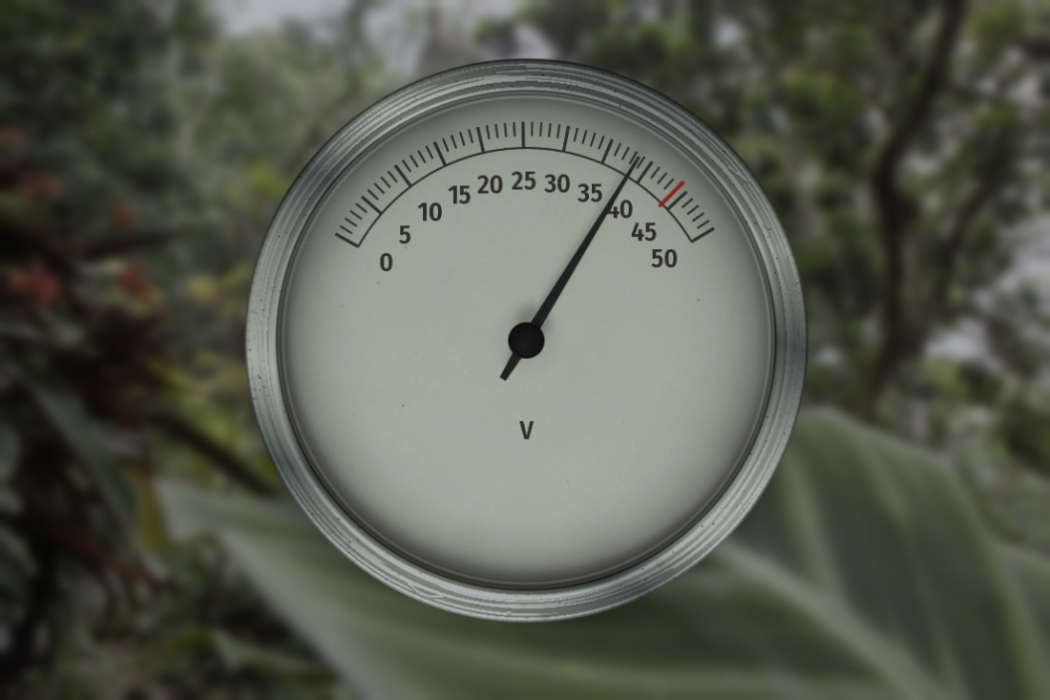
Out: 38.5 (V)
